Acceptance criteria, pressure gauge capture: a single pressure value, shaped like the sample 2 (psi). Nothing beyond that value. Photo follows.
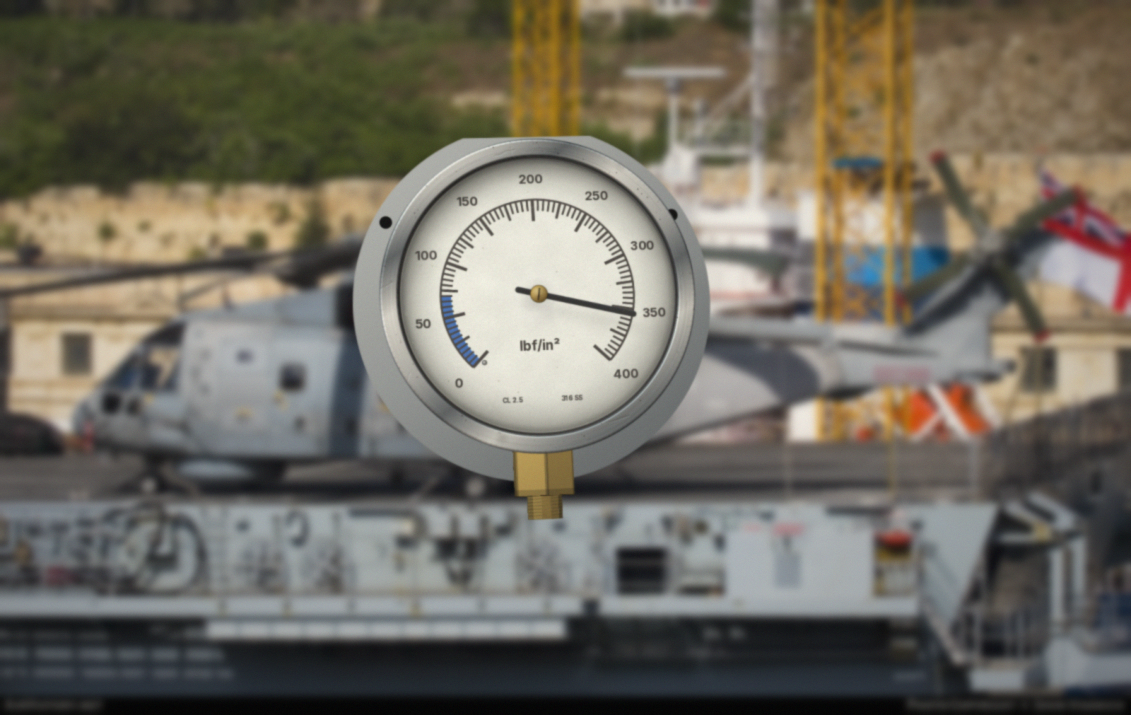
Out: 355 (psi)
